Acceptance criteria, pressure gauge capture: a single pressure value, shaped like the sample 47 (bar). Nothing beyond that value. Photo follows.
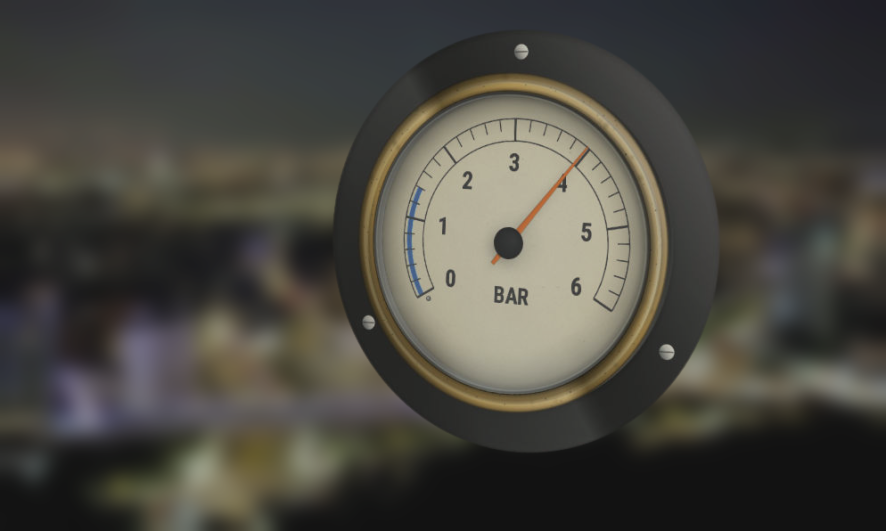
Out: 4 (bar)
